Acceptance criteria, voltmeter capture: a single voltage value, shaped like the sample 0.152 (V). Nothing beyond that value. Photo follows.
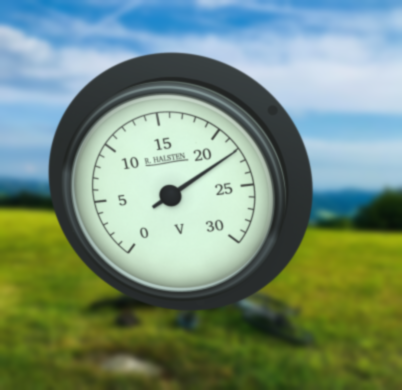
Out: 22 (V)
